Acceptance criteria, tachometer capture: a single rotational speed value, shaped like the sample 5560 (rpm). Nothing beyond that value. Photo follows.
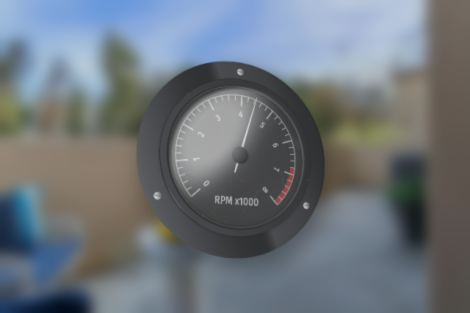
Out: 4400 (rpm)
